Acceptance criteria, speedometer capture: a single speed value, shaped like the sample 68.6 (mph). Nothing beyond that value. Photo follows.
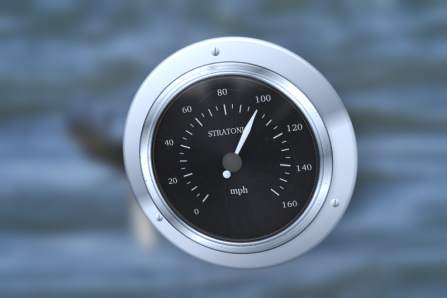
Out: 100 (mph)
